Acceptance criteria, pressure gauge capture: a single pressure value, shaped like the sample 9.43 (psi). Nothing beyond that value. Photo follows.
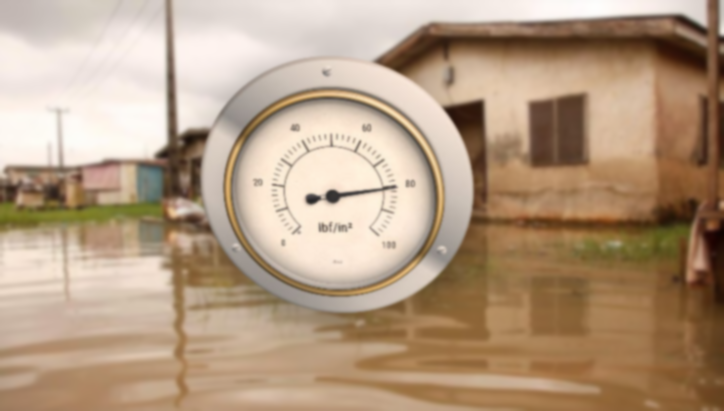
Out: 80 (psi)
